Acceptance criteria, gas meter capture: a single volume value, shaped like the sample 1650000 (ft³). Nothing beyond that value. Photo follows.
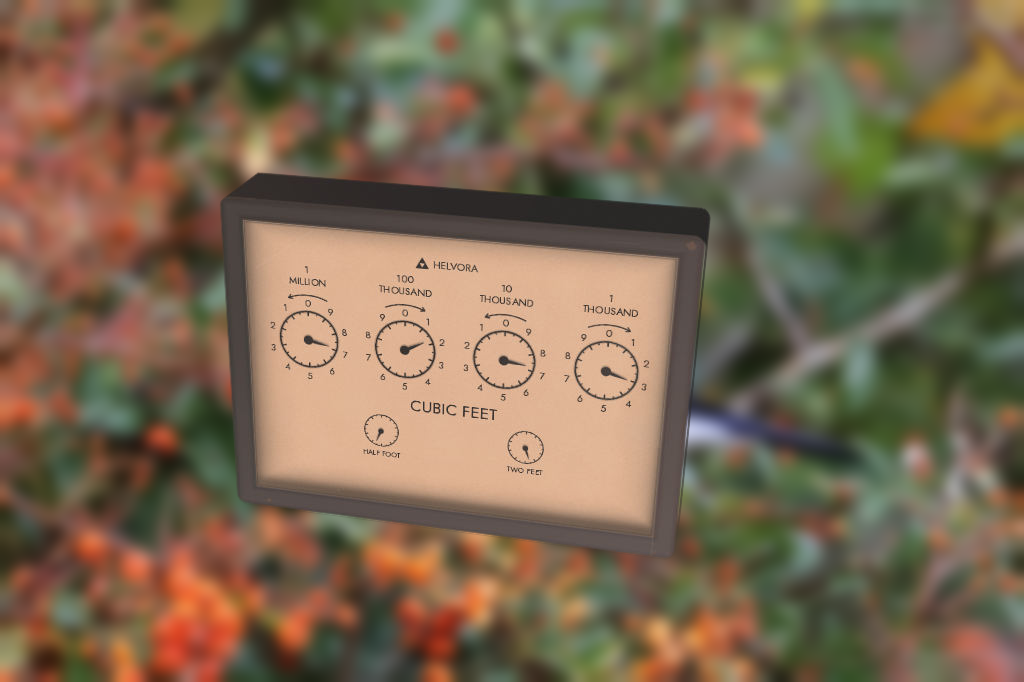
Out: 717300 (ft³)
